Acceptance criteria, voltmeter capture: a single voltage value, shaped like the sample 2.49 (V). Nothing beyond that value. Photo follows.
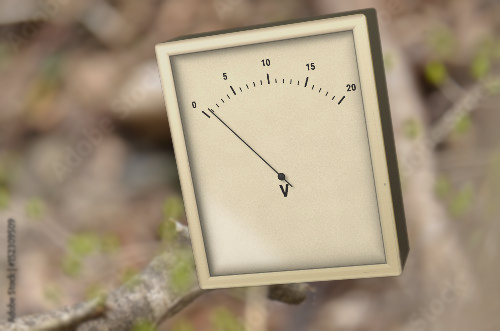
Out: 1 (V)
